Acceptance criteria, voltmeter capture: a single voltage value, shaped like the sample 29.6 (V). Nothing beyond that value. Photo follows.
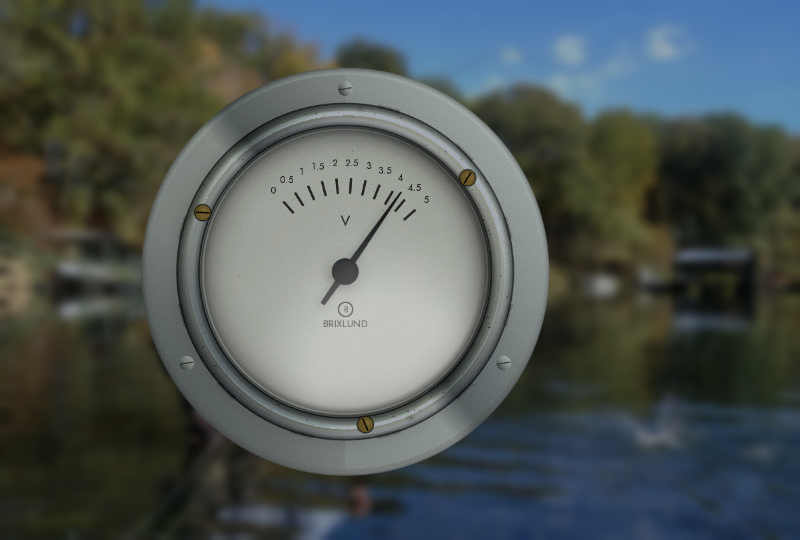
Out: 4.25 (V)
